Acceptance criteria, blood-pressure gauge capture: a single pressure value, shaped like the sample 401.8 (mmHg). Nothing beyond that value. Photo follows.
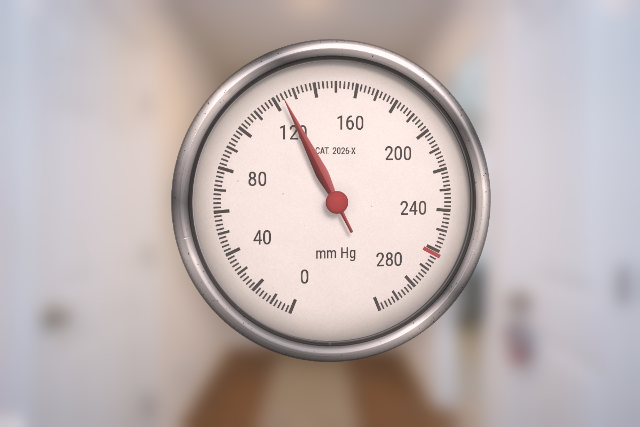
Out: 124 (mmHg)
